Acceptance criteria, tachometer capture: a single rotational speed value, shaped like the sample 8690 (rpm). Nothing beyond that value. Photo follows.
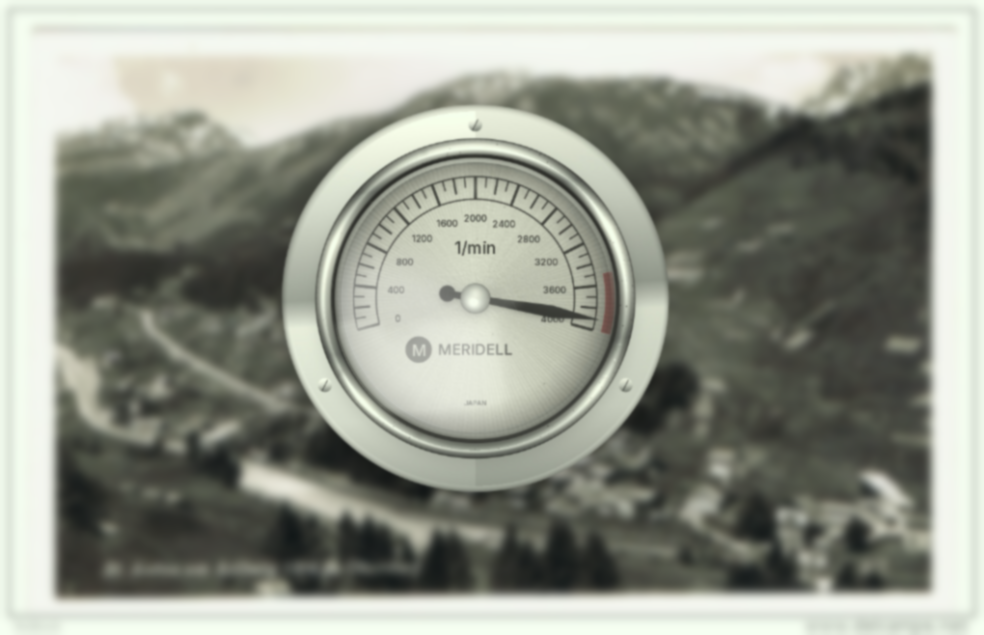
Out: 3900 (rpm)
